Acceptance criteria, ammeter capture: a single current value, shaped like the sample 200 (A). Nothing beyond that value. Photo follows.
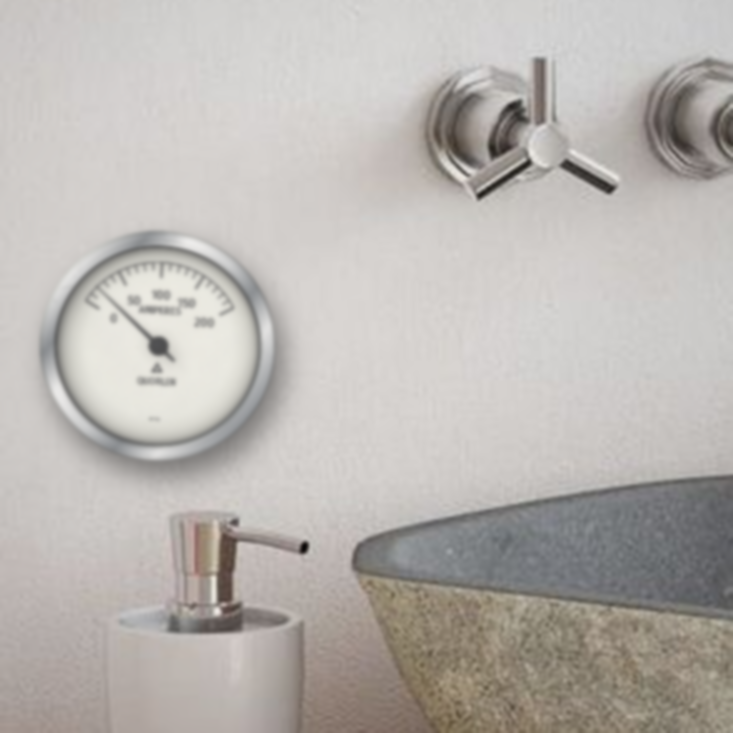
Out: 20 (A)
